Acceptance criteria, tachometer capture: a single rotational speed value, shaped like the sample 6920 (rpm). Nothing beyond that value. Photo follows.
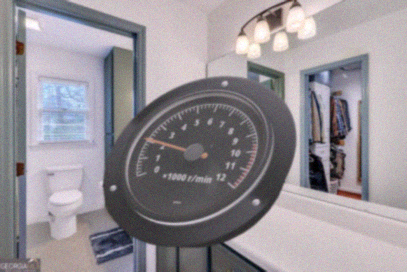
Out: 2000 (rpm)
